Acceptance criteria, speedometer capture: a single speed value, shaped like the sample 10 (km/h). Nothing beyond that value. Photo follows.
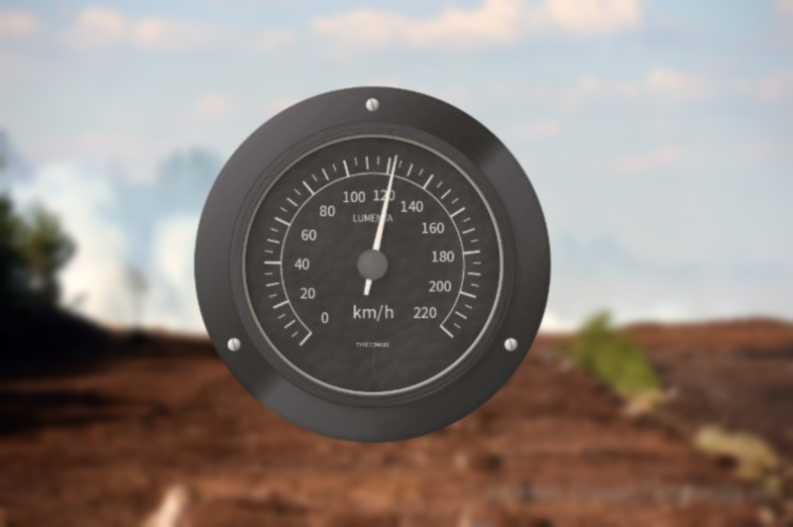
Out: 122.5 (km/h)
